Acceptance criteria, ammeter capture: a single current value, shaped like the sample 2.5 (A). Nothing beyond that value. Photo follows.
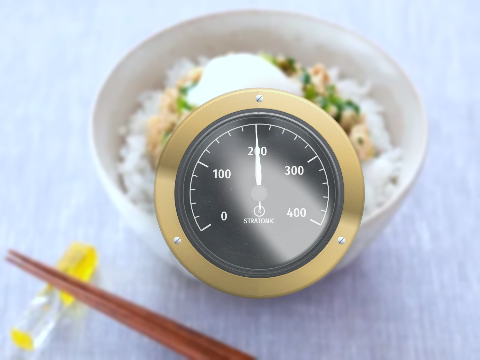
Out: 200 (A)
